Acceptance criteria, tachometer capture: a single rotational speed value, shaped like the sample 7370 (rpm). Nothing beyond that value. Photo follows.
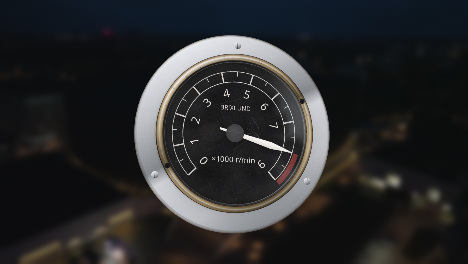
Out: 8000 (rpm)
